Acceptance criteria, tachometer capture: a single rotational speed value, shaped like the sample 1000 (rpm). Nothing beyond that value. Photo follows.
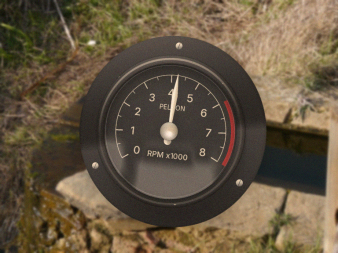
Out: 4250 (rpm)
